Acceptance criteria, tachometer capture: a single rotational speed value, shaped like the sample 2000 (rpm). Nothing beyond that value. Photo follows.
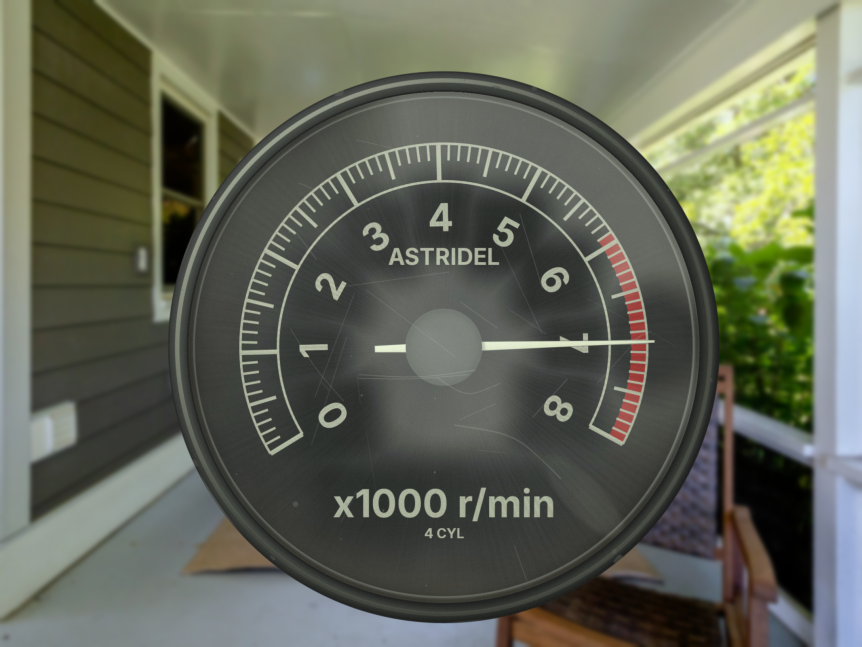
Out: 7000 (rpm)
